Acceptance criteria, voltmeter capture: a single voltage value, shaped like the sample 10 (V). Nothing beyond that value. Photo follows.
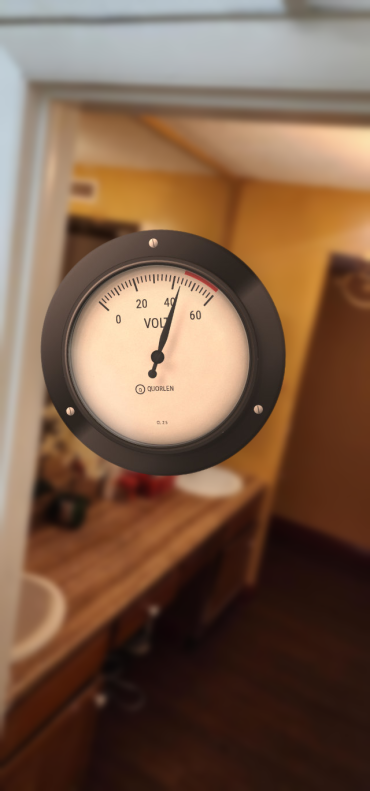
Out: 44 (V)
